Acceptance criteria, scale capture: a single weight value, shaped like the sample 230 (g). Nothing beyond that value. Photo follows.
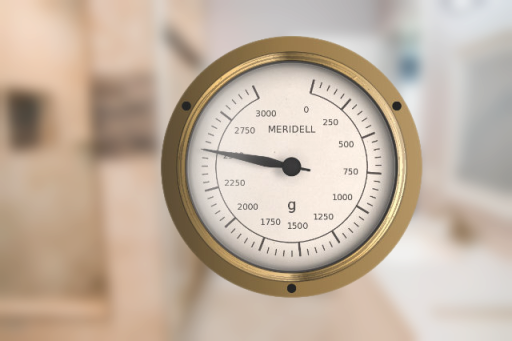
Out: 2500 (g)
